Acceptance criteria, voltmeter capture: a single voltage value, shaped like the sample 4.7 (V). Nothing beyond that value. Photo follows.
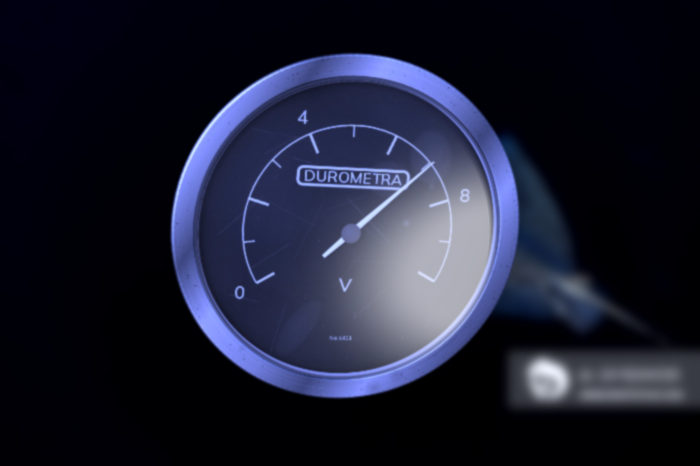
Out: 7 (V)
